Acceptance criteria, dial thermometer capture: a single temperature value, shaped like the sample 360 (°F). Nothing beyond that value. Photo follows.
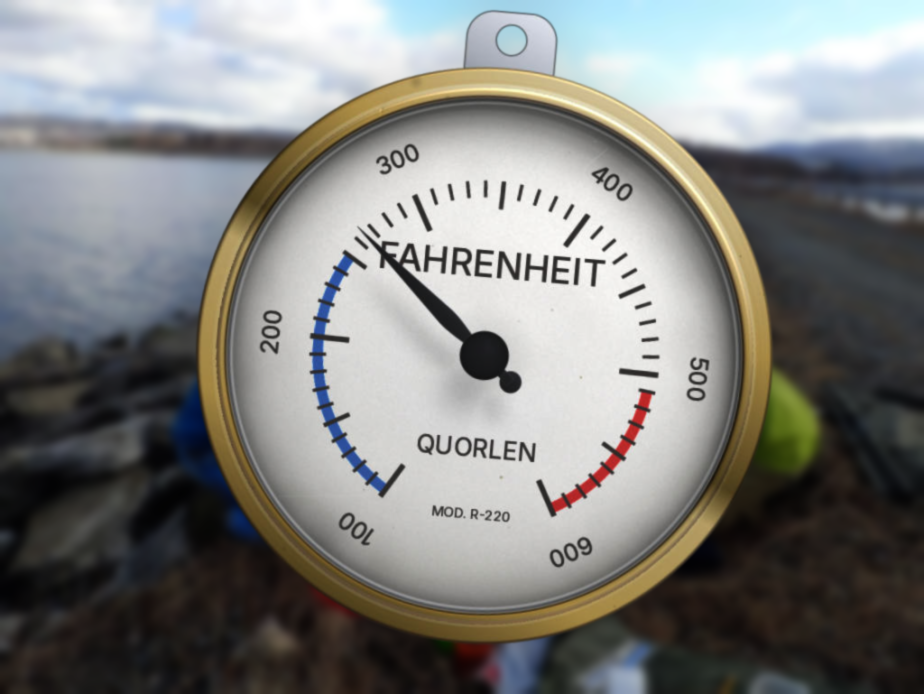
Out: 265 (°F)
